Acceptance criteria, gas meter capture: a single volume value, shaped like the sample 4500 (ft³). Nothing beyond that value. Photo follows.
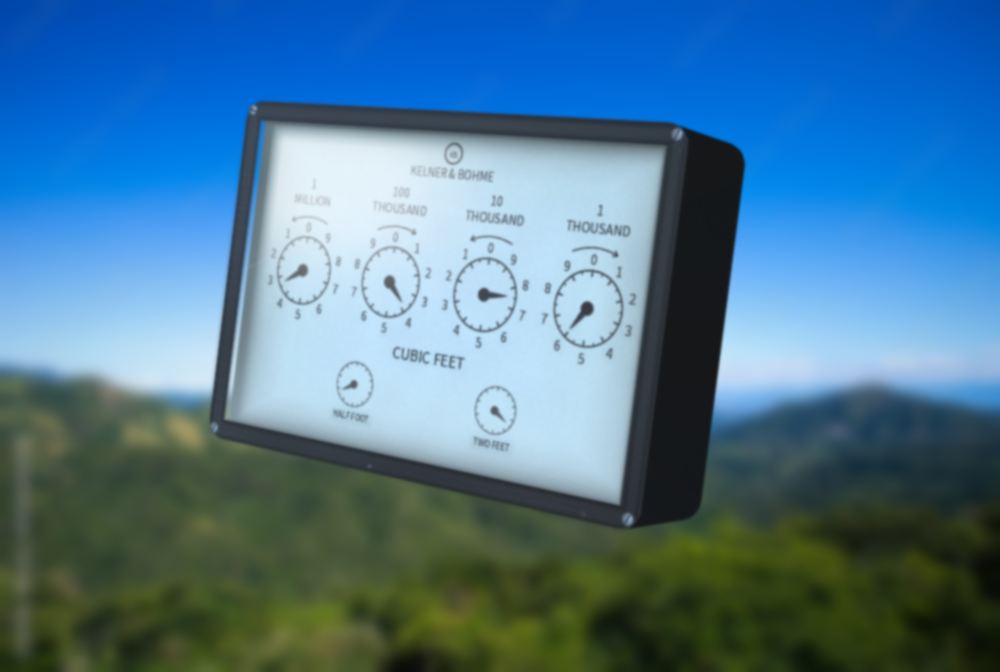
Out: 337600 (ft³)
